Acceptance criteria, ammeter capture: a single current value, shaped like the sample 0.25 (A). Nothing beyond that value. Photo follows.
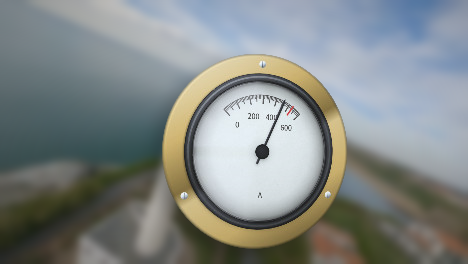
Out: 450 (A)
